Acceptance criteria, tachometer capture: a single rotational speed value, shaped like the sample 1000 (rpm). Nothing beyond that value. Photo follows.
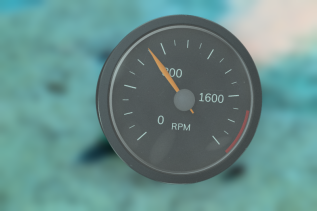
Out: 700 (rpm)
